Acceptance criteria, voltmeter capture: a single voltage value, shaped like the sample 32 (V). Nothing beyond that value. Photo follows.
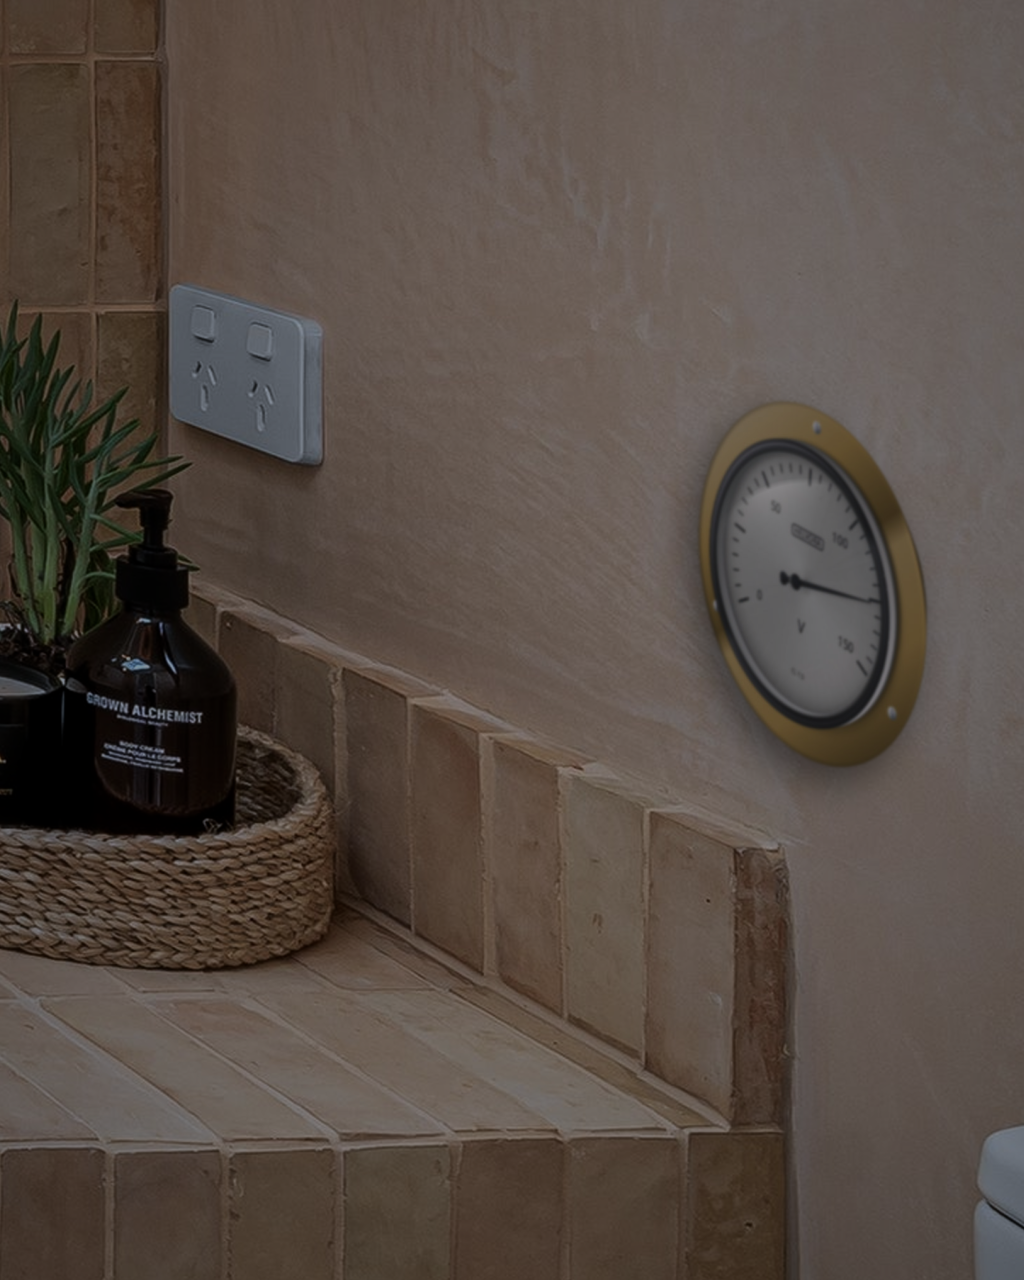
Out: 125 (V)
